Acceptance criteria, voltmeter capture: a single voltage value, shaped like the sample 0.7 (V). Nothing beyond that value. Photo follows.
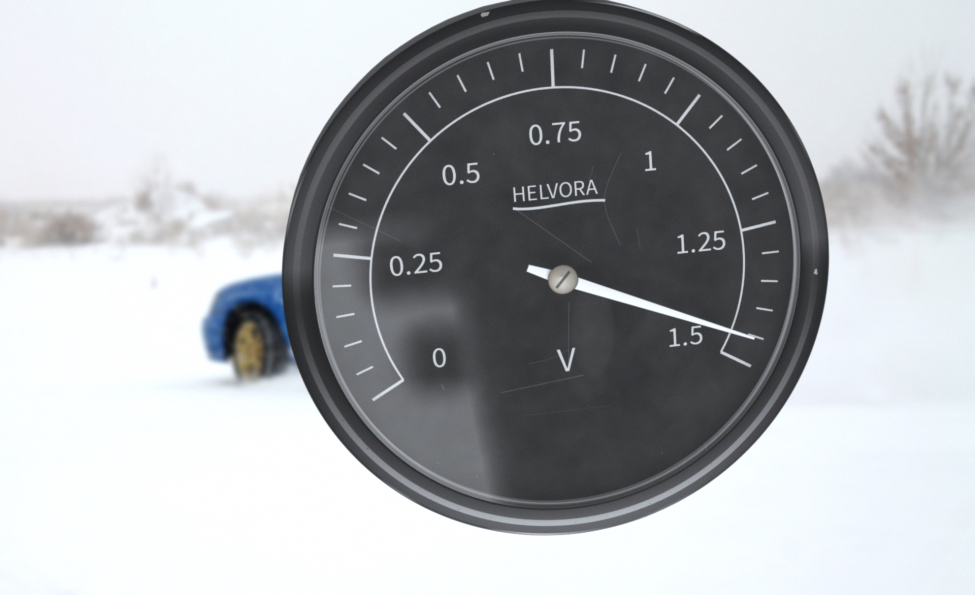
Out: 1.45 (V)
